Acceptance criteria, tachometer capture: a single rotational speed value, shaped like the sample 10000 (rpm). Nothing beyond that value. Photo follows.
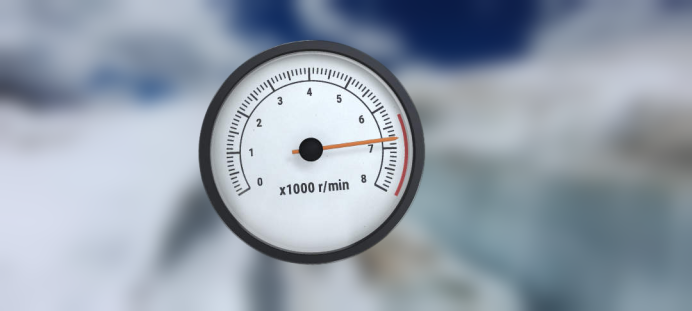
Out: 6800 (rpm)
